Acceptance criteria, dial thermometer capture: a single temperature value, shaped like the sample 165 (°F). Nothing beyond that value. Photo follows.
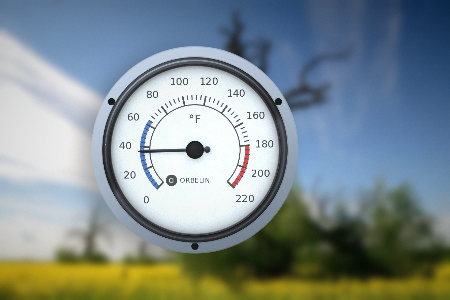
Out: 36 (°F)
